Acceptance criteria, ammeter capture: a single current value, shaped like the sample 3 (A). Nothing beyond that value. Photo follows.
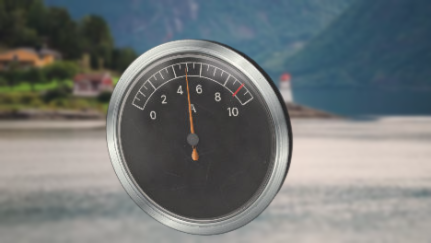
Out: 5 (A)
